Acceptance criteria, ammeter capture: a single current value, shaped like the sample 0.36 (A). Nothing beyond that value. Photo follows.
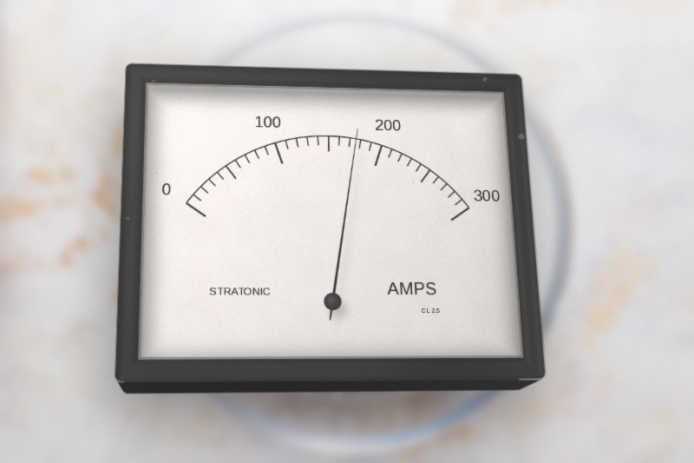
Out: 175 (A)
